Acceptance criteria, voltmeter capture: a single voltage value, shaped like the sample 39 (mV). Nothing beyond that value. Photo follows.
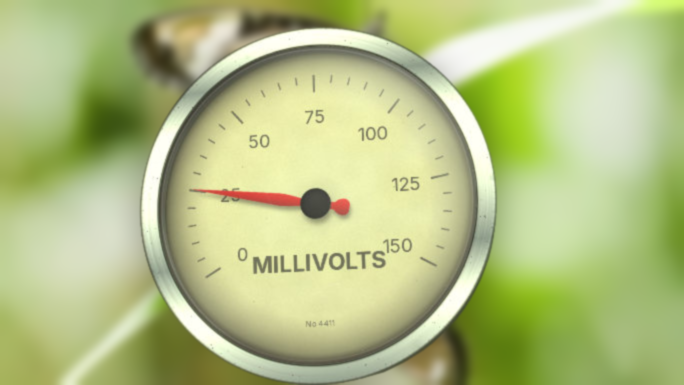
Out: 25 (mV)
